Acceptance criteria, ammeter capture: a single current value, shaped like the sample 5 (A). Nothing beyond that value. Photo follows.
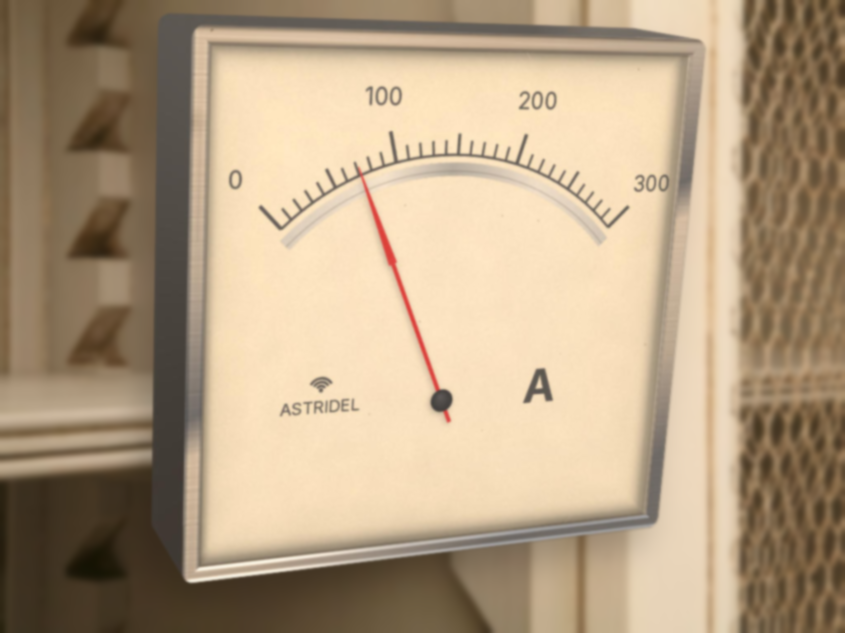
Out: 70 (A)
